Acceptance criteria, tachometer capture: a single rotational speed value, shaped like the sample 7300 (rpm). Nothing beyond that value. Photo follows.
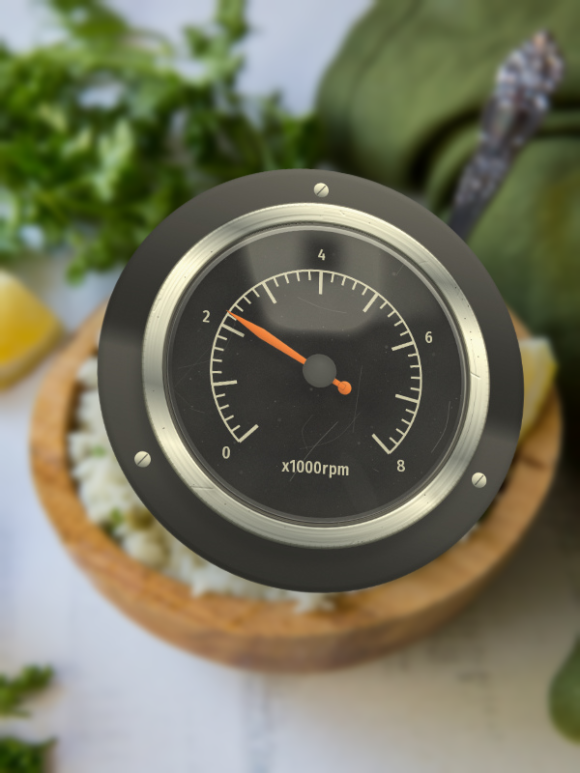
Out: 2200 (rpm)
